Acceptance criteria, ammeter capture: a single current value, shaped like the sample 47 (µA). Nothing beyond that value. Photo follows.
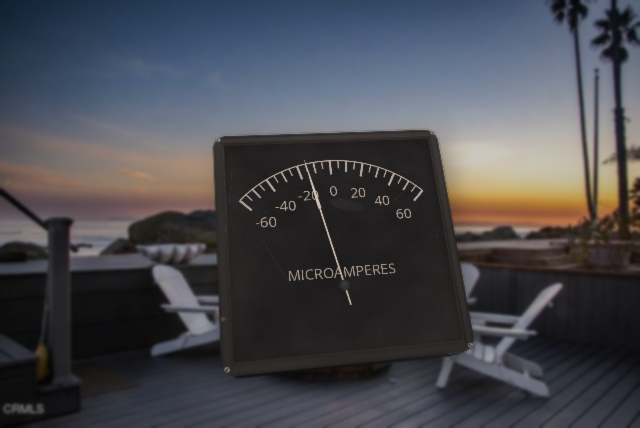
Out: -15 (µA)
